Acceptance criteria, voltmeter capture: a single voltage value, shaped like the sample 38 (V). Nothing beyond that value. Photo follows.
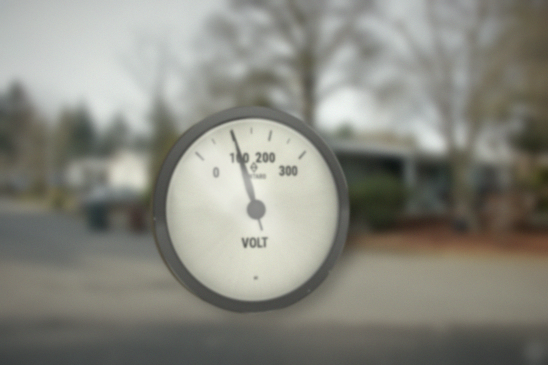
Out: 100 (V)
